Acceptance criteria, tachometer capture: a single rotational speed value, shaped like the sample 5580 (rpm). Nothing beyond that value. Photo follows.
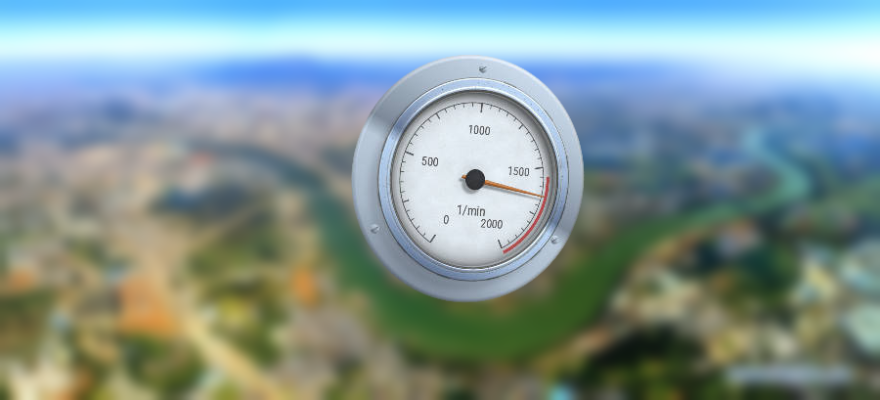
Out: 1650 (rpm)
